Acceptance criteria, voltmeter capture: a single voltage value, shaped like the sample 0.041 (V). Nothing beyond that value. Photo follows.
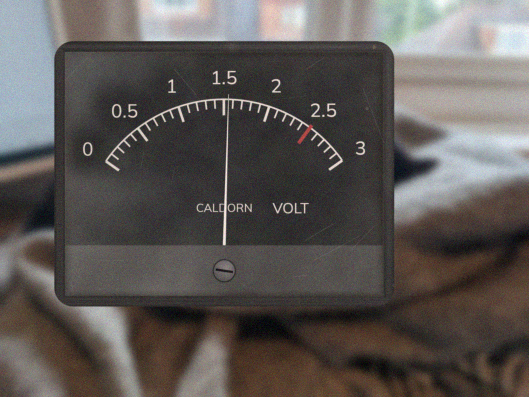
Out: 1.55 (V)
